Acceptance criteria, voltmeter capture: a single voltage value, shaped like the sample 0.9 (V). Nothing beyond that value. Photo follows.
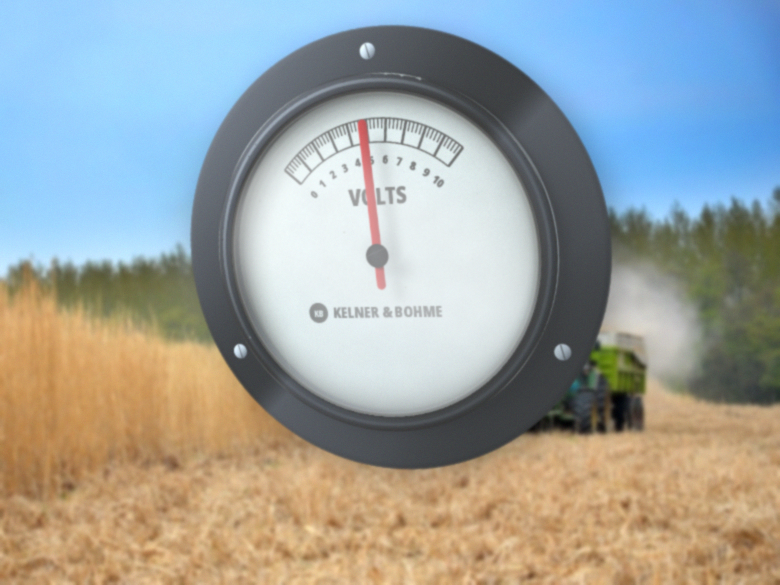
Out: 5 (V)
